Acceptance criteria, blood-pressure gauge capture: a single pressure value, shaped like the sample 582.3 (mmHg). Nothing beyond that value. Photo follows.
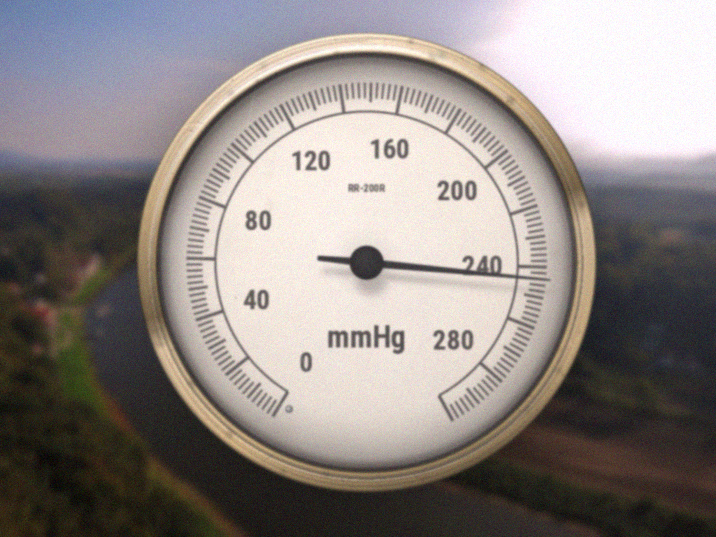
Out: 244 (mmHg)
